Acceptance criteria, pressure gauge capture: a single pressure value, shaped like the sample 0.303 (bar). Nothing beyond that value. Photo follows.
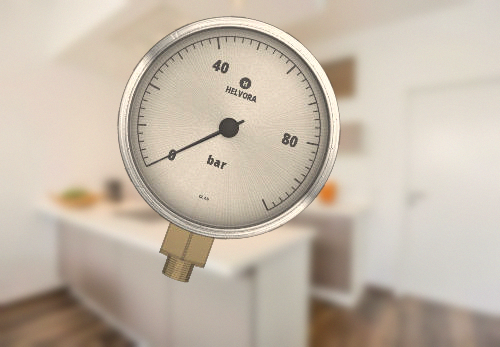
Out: 0 (bar)
